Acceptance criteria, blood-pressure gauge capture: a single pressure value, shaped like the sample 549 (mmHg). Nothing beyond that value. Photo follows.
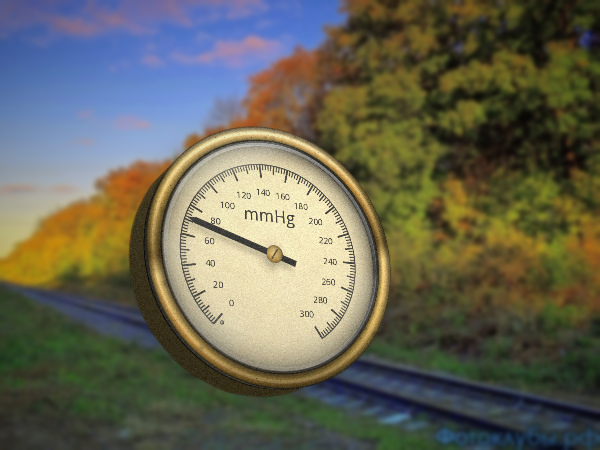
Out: 70 (mmHg)
